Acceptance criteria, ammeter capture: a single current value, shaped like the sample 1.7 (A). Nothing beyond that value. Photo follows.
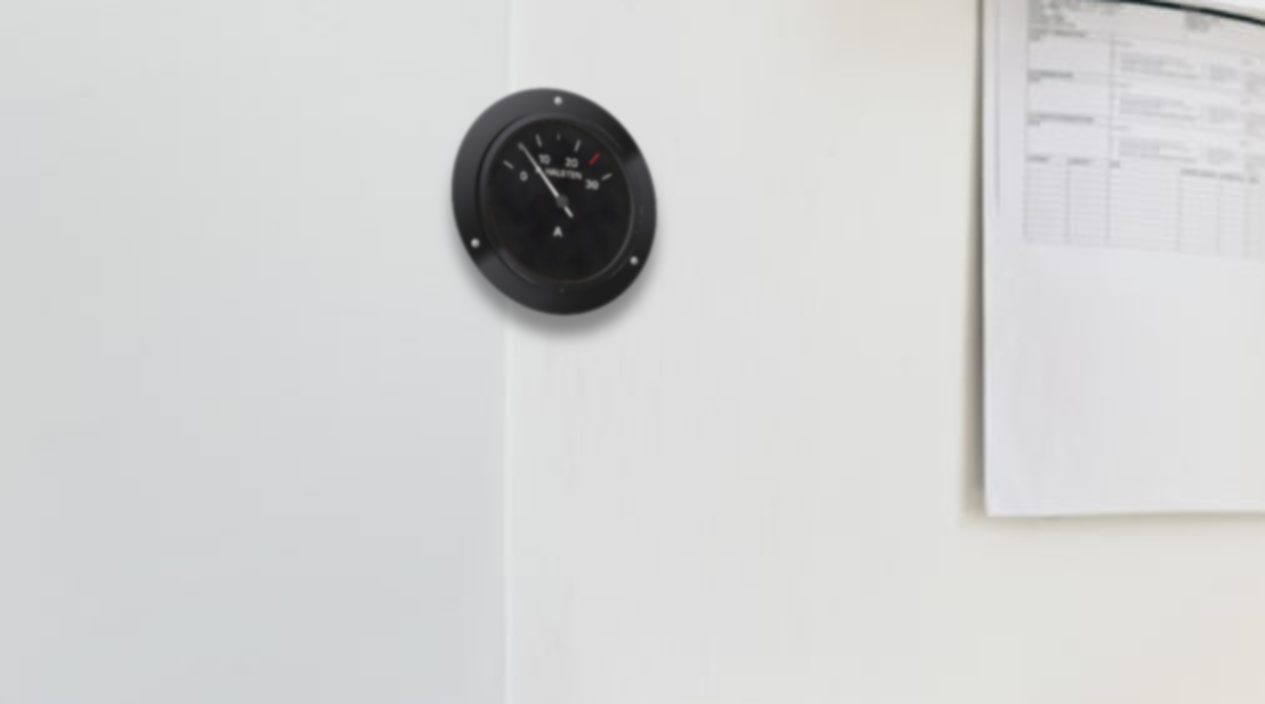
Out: 5 (A)
